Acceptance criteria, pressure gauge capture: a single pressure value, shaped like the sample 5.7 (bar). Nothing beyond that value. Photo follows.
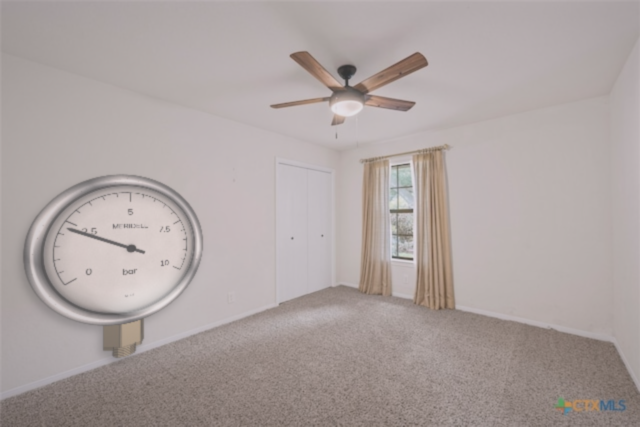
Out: 2.25 (bar)
